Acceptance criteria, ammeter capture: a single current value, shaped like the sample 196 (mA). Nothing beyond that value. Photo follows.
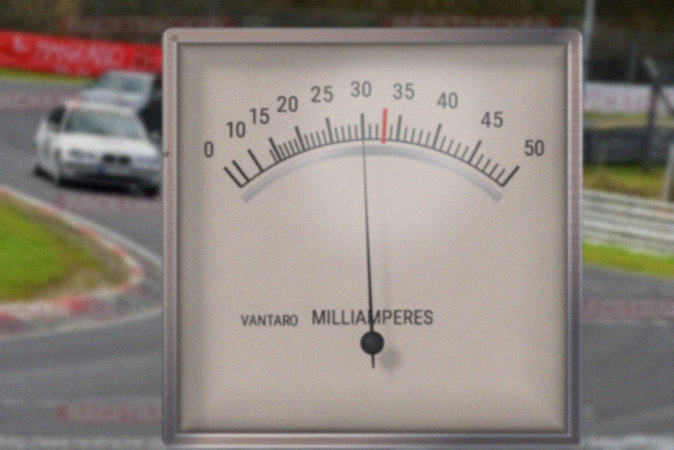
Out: 30 (mA)
